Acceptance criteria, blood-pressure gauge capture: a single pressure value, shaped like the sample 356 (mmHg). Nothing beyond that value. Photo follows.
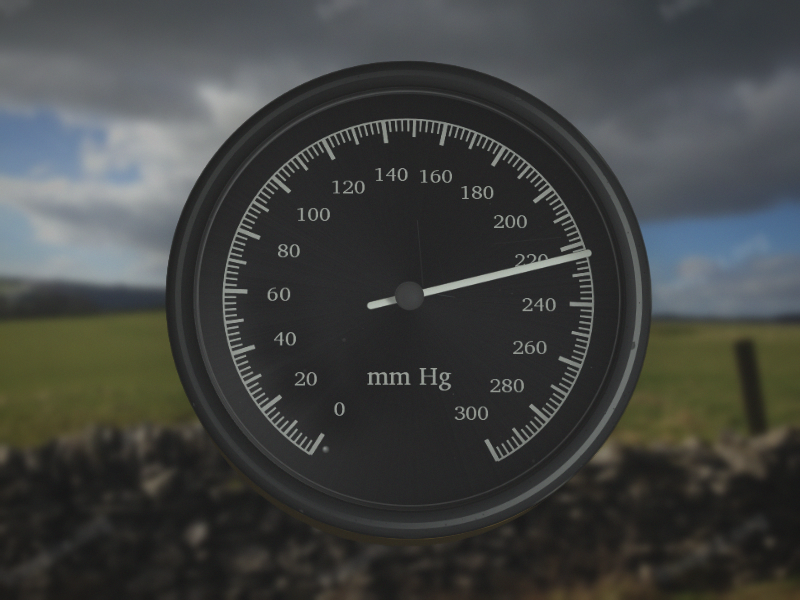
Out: 224 (mmHg)
